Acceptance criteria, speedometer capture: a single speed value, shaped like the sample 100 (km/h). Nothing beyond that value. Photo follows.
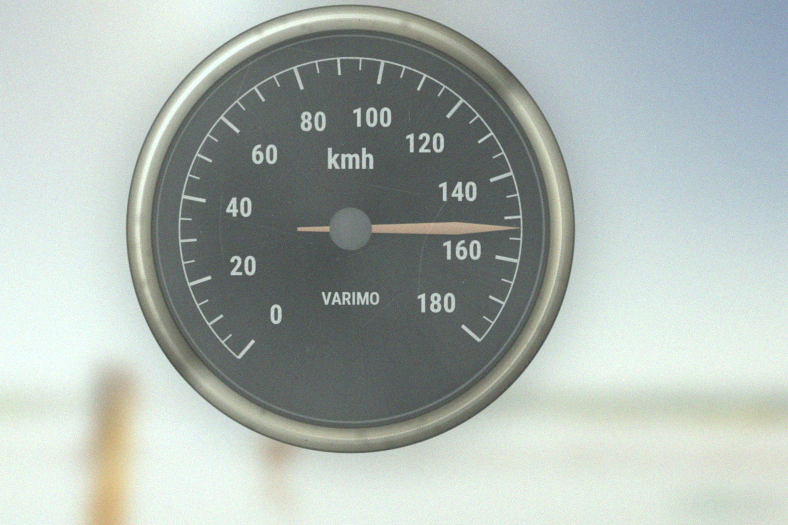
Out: 152.5 (km/h)
